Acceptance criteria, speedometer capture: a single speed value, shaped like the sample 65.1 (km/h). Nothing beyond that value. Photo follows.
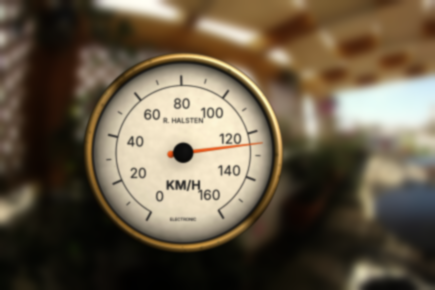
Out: 125 (km/h)
